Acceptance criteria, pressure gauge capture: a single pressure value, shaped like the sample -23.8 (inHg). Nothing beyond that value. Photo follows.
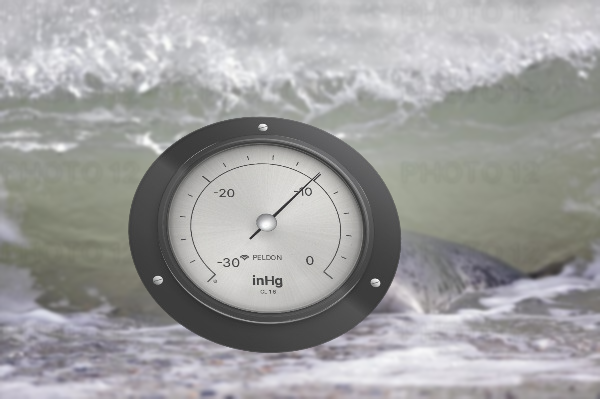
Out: -10 (inHg)
